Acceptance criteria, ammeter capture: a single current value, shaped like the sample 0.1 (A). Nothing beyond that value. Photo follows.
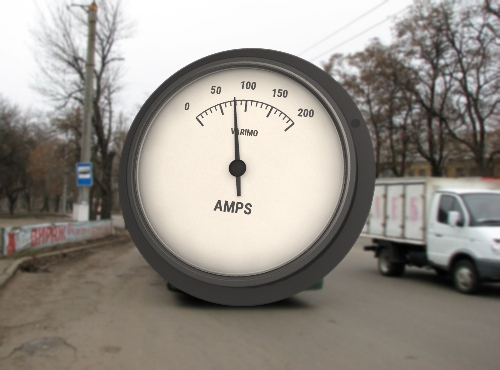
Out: 80 (A)
